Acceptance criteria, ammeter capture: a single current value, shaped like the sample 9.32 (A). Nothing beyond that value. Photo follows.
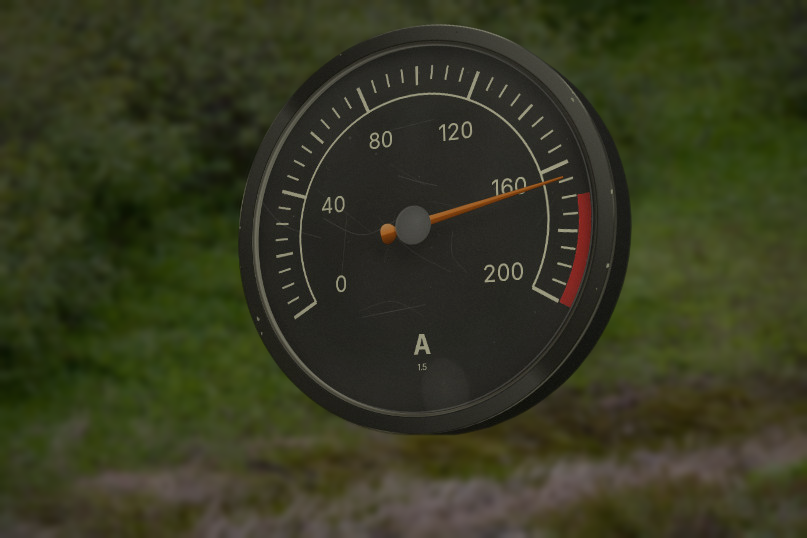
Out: 165 (A)
